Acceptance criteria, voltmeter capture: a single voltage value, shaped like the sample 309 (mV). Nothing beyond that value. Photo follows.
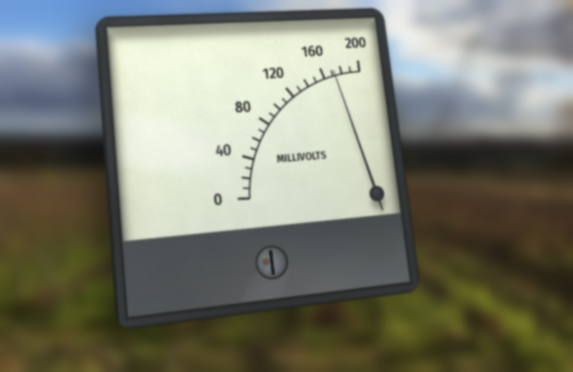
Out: 170 (mV)
